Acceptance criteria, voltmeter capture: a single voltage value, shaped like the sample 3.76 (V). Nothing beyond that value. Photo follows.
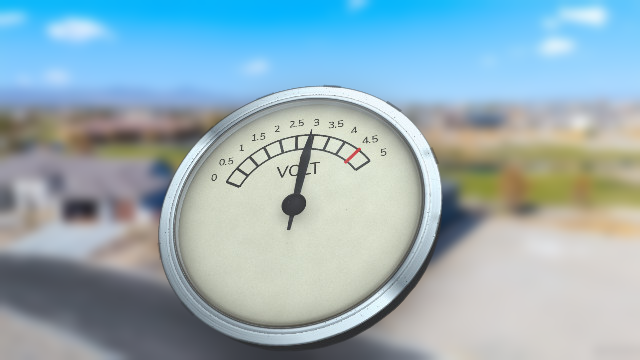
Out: 3 (V)
